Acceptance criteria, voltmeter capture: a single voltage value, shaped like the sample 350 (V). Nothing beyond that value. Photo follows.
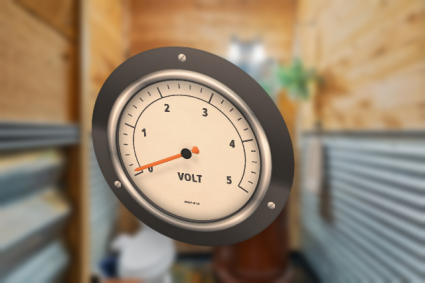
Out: 0.1 (V)
